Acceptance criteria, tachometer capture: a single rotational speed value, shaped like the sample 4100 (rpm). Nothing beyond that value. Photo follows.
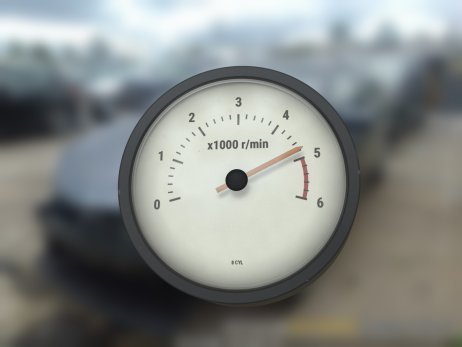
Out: 4800 (rpm)
